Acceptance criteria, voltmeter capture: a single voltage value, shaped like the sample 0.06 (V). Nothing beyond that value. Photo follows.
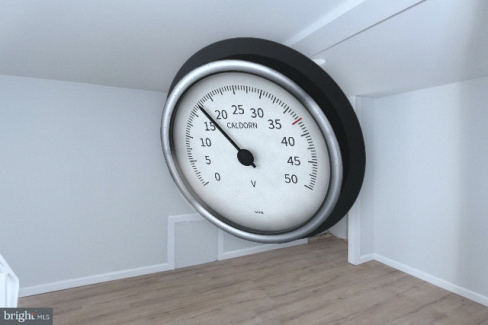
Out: 17.5 (V)
